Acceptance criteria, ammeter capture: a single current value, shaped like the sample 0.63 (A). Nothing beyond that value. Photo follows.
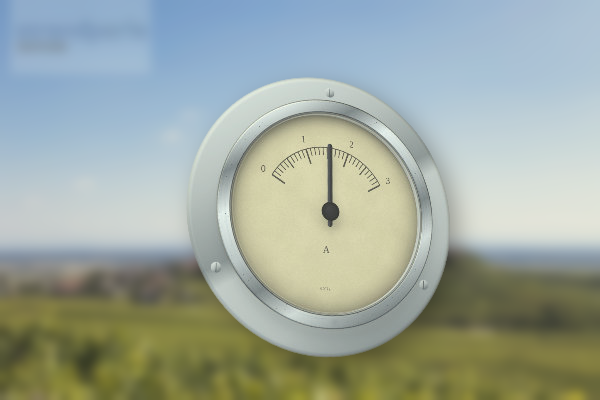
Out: 1.5 (A)
